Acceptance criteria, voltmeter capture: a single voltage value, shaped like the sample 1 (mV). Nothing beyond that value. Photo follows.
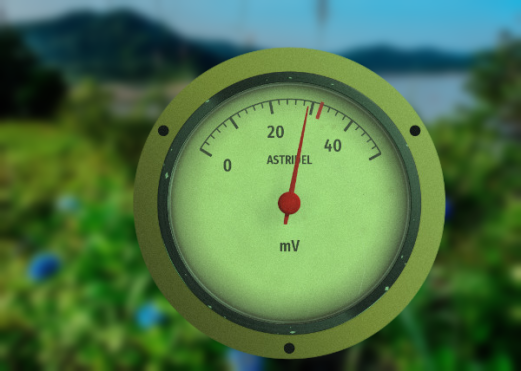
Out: 29 (mV)
